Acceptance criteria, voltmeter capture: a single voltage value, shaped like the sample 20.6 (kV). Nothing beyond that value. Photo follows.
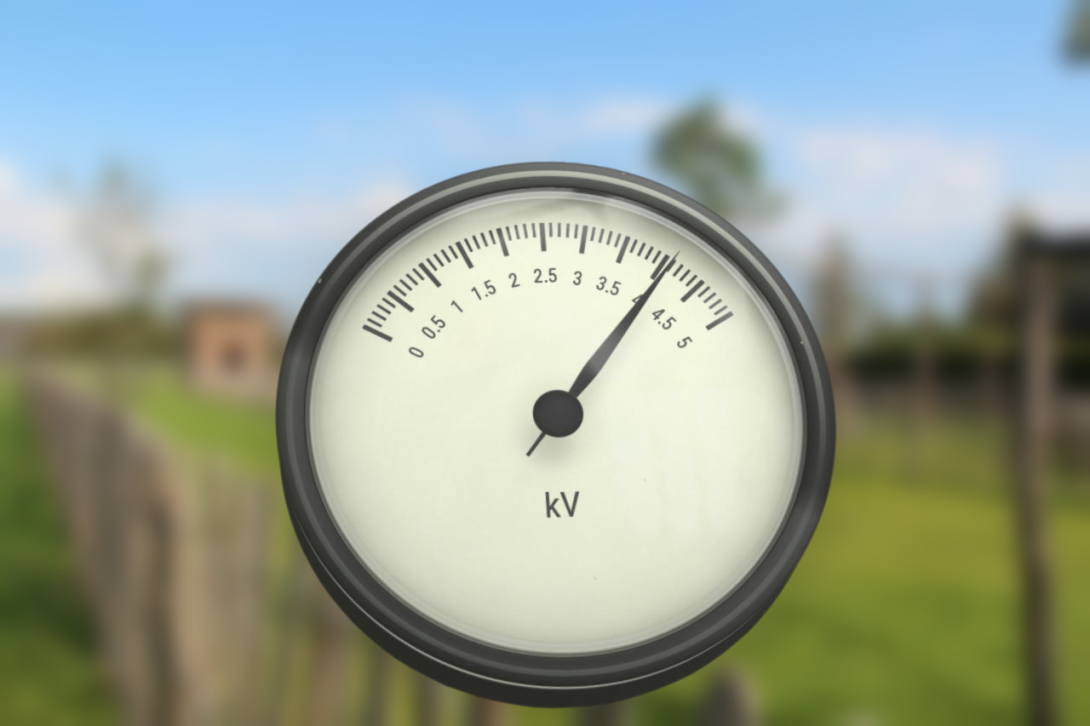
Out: 4.1 (kV)
